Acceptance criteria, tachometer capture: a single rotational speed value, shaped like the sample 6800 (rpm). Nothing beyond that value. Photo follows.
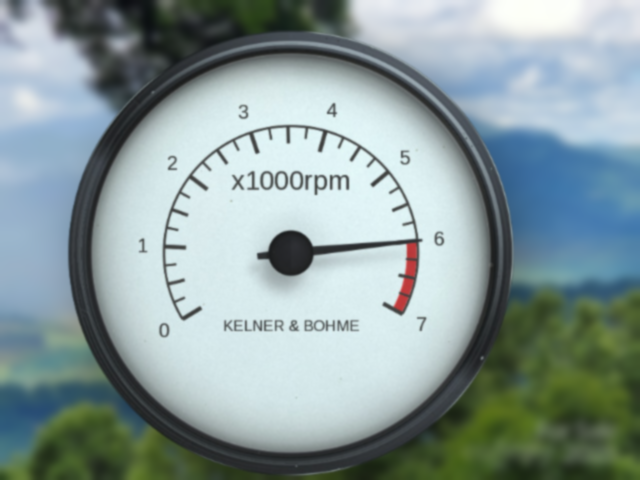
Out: 6000 (rpm)
